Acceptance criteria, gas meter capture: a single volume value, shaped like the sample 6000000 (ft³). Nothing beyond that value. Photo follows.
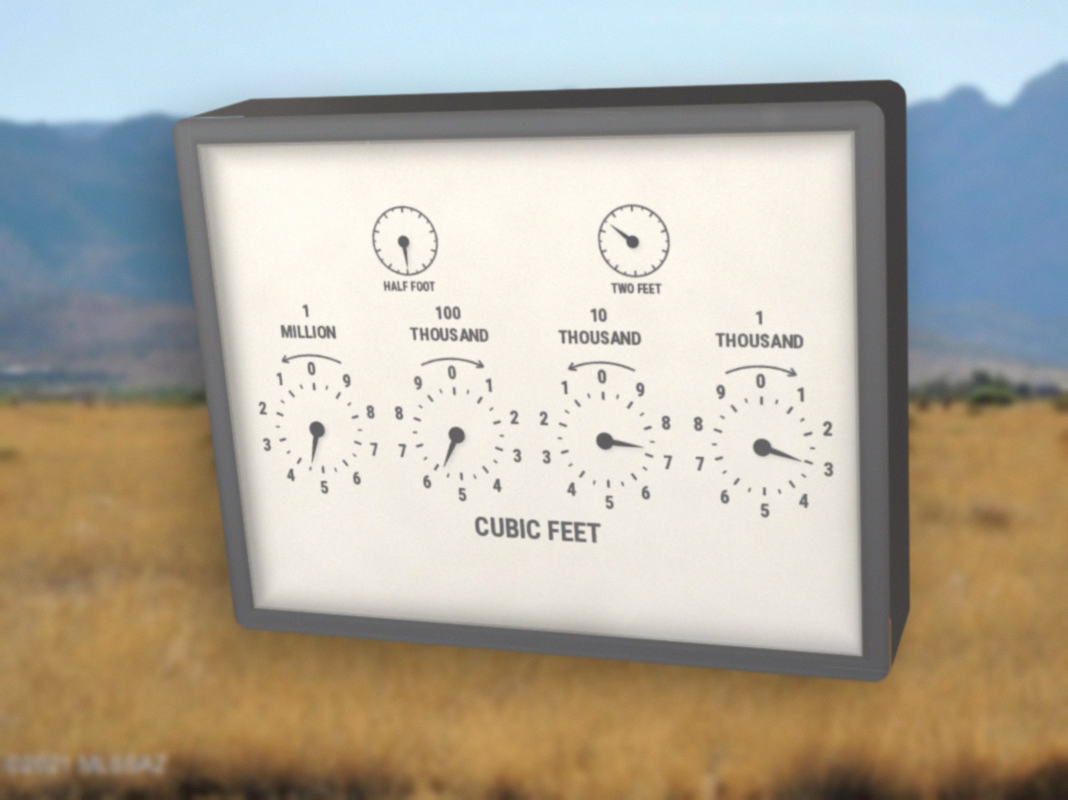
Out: 457300 (ft³)
